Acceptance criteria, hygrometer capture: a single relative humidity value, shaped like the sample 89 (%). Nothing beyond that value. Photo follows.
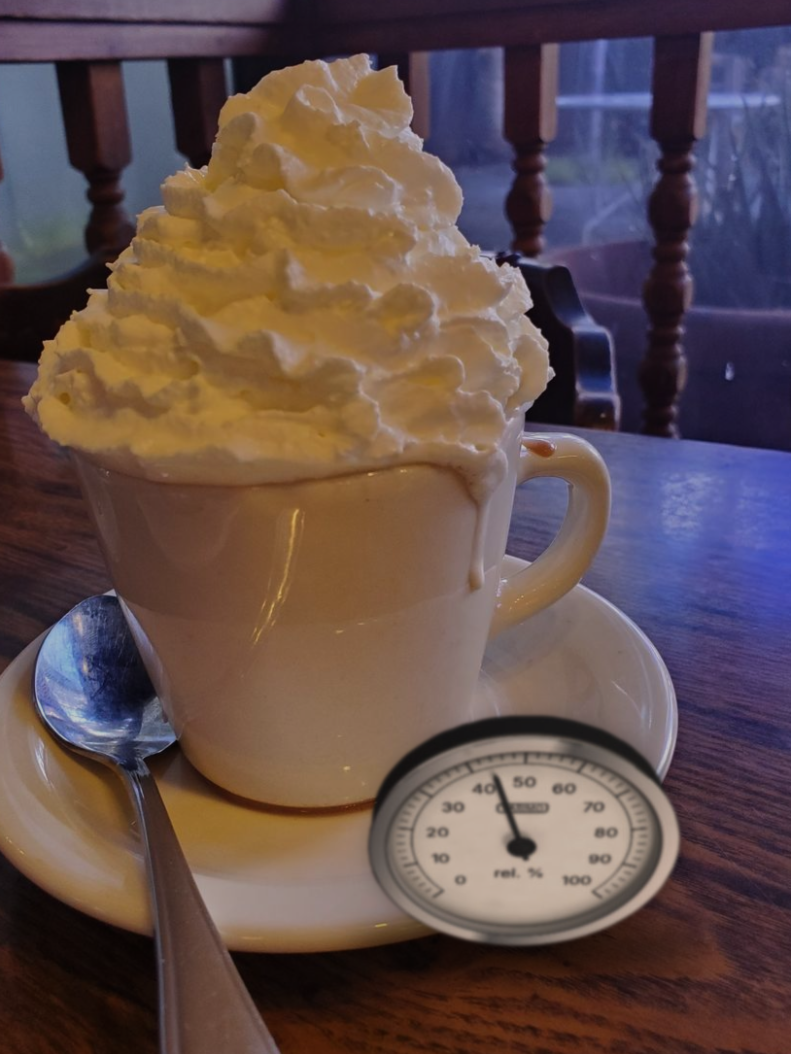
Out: 44 (%)
